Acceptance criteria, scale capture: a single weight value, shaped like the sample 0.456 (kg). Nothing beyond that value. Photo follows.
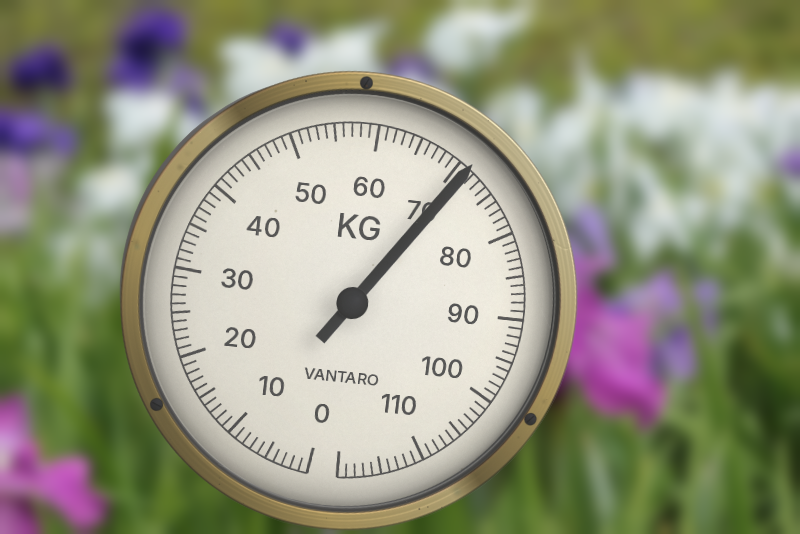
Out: 71 (kg)
